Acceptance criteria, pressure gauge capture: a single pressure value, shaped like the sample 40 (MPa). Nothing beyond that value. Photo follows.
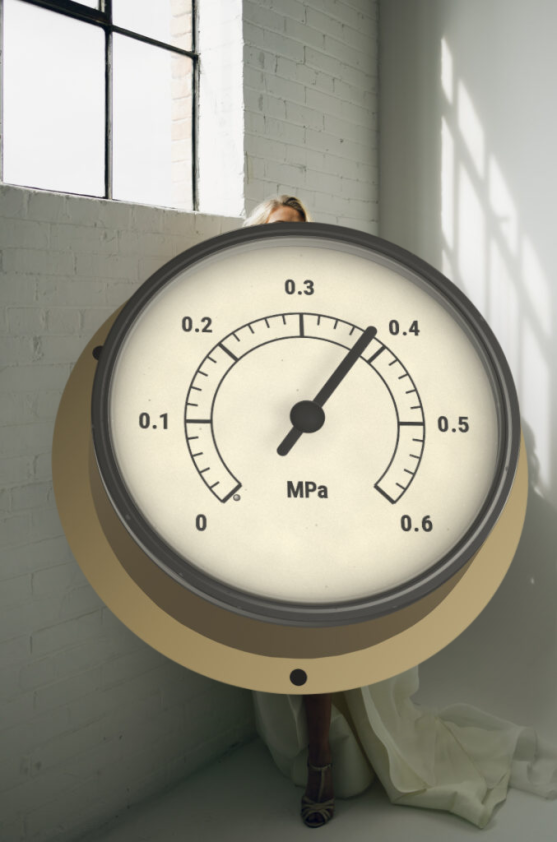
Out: 0.38 (MPa)
